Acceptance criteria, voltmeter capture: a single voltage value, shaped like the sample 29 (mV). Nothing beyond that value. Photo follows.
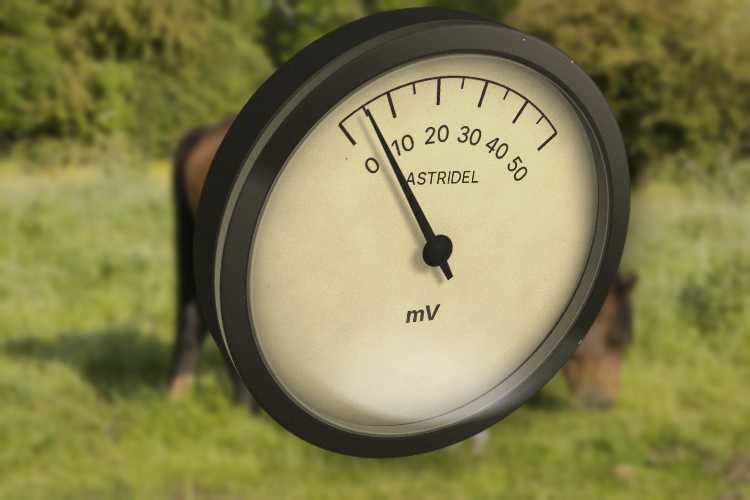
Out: 5 (mV)
